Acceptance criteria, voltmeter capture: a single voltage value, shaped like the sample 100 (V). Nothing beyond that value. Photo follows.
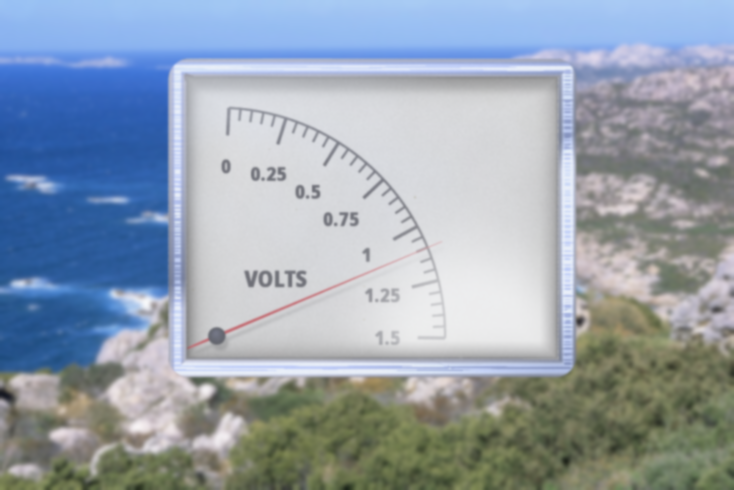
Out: 1.1 (V)
